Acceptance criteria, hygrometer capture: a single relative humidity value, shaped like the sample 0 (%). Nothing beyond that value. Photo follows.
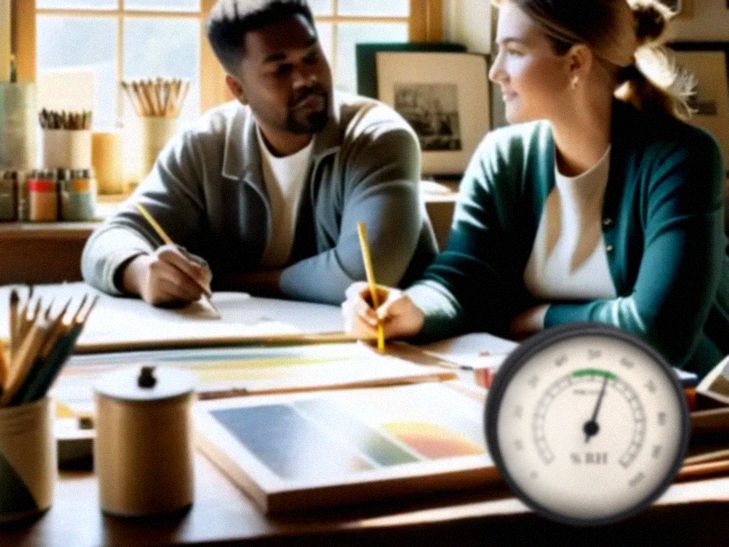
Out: 55 (%)
